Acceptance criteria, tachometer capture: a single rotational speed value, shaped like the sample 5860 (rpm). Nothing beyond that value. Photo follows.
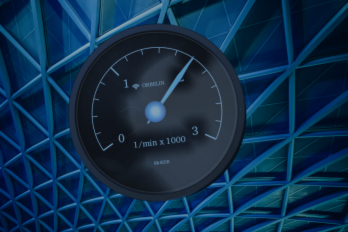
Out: 2000 (rpm)
